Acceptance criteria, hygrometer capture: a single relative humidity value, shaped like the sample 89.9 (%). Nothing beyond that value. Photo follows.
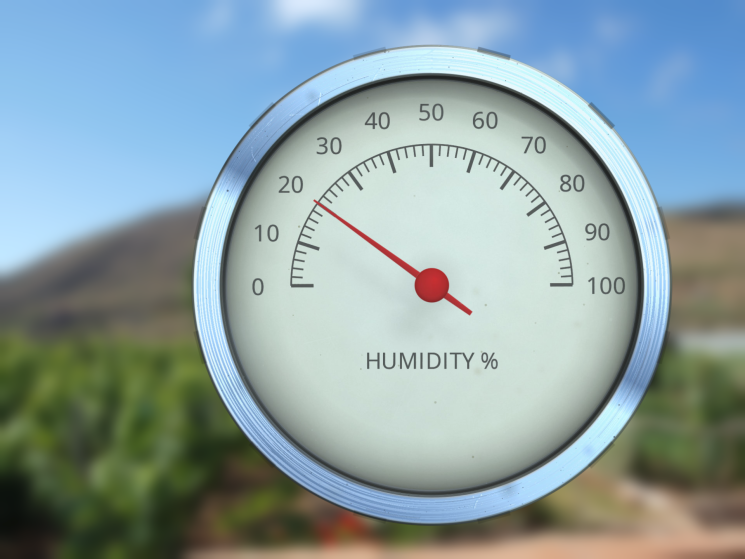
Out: 20 (%)
